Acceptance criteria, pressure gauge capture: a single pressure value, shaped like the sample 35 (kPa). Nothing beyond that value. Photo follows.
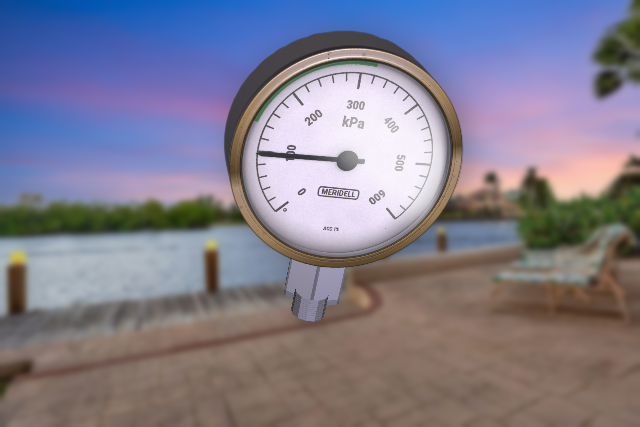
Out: 100 (kPa)
